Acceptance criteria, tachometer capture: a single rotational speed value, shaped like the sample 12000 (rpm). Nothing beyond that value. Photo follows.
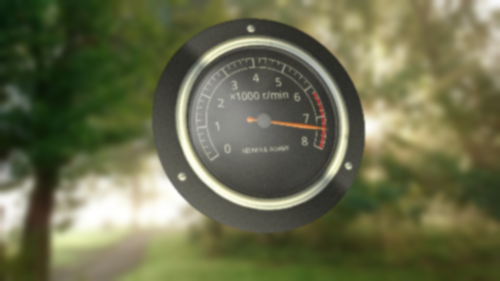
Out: 7400 (rpm)
